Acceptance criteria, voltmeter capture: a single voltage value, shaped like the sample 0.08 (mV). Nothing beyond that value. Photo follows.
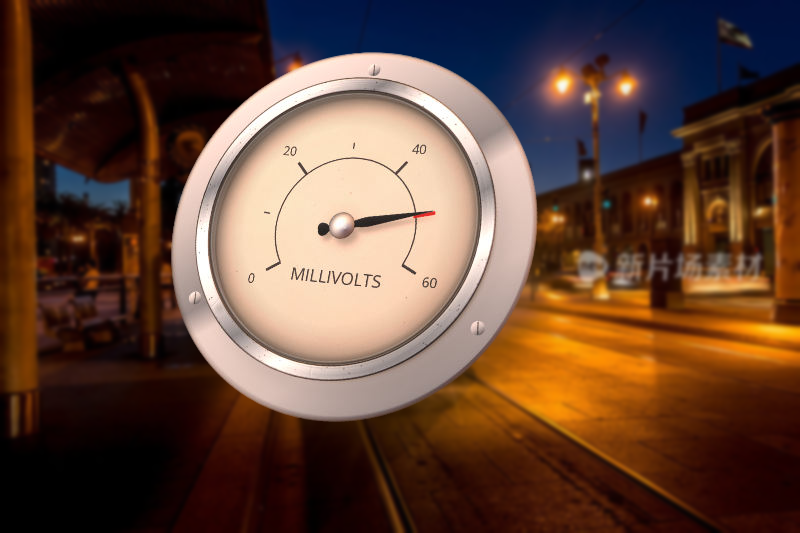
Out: 50 (mV)
